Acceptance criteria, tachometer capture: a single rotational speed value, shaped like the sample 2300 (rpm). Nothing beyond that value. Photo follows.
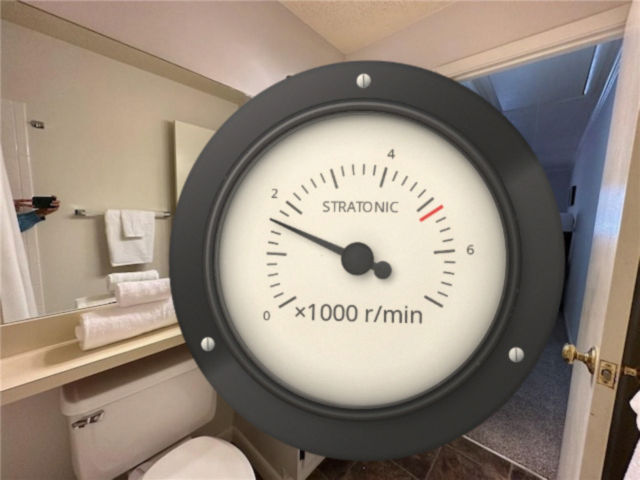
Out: 1600 (rpm)
